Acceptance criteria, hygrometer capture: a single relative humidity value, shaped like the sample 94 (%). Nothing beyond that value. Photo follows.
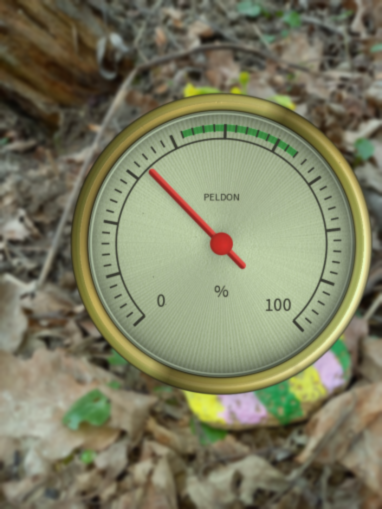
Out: 33 (%)
